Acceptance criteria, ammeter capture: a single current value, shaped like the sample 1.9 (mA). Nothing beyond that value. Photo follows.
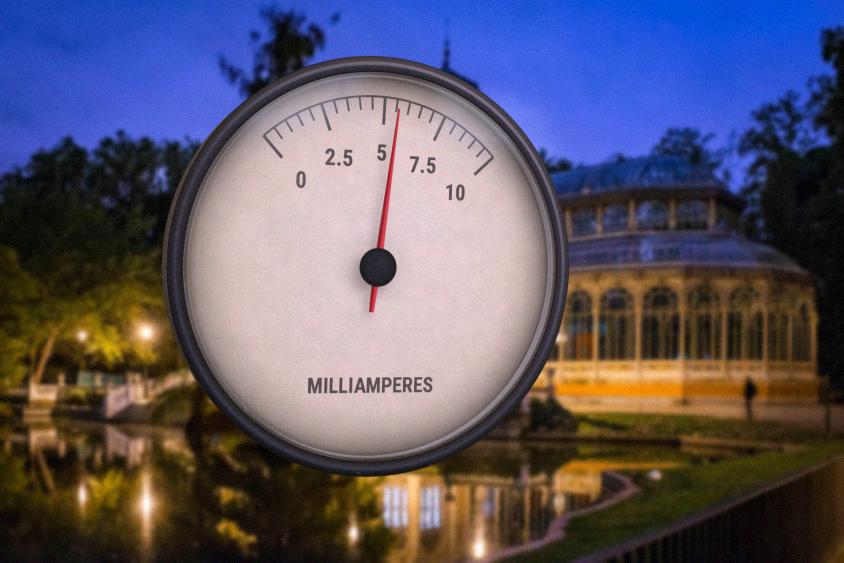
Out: 5.5 (mA)
